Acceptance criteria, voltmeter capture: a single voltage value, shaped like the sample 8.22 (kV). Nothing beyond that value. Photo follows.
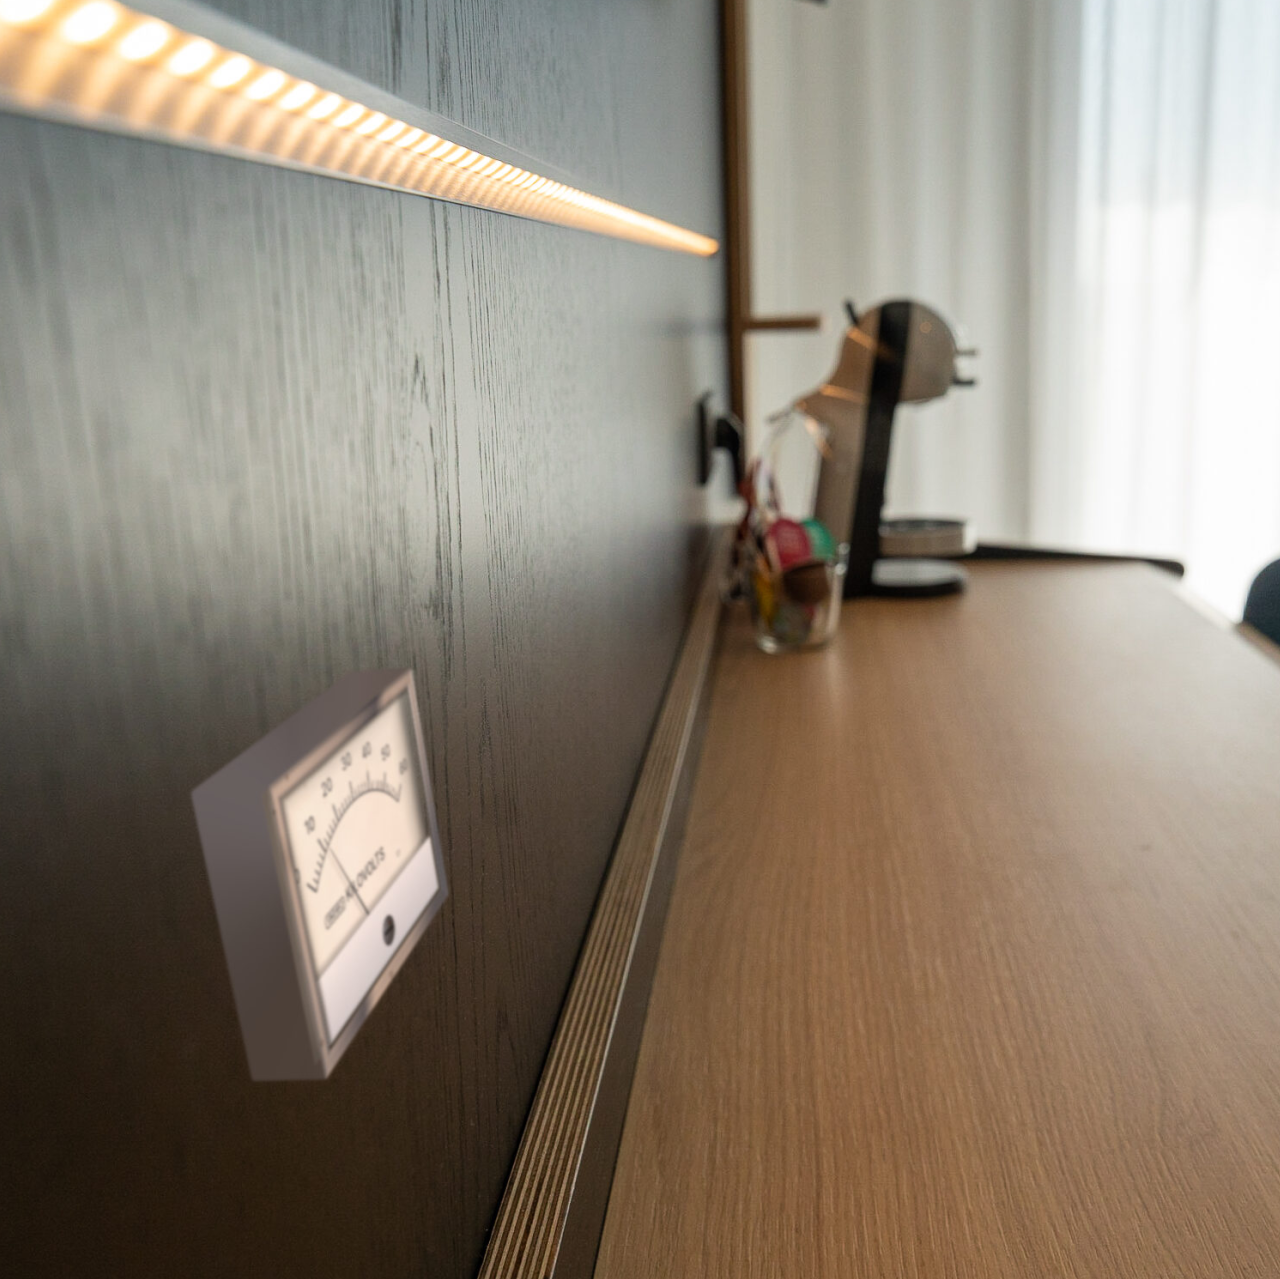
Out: 10 (kV)
